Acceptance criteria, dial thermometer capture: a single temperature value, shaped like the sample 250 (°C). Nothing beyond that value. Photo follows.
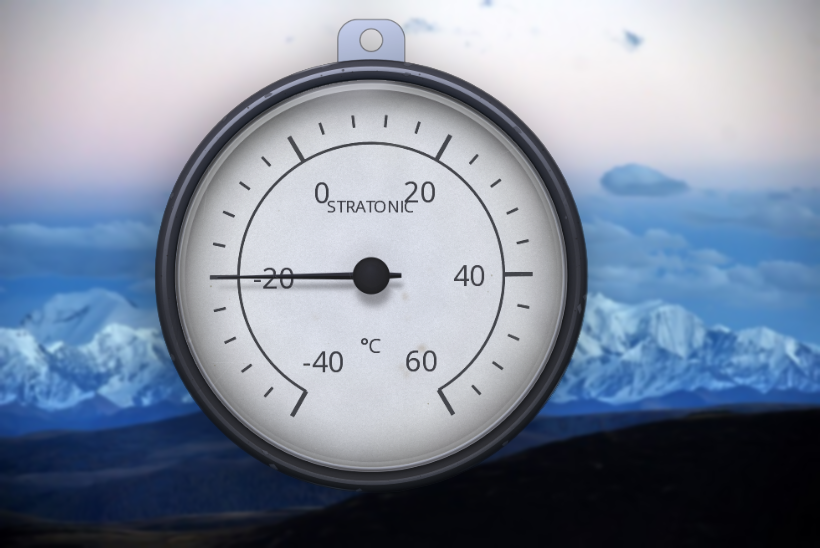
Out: -20 (°C)
